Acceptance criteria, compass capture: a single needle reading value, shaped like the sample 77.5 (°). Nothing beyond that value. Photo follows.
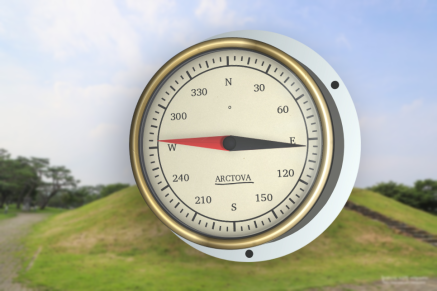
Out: 275 (°)
